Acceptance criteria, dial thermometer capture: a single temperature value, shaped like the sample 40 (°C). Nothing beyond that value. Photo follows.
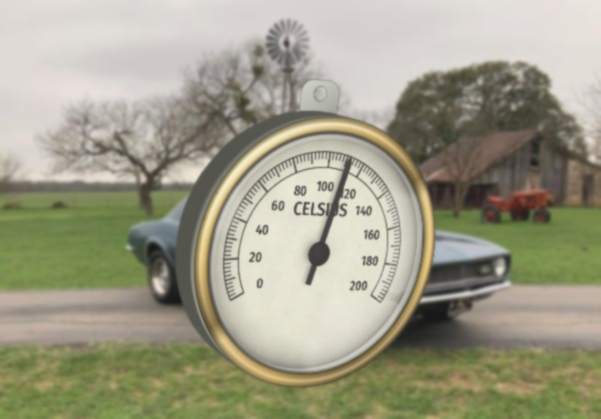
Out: 110 (°C)
